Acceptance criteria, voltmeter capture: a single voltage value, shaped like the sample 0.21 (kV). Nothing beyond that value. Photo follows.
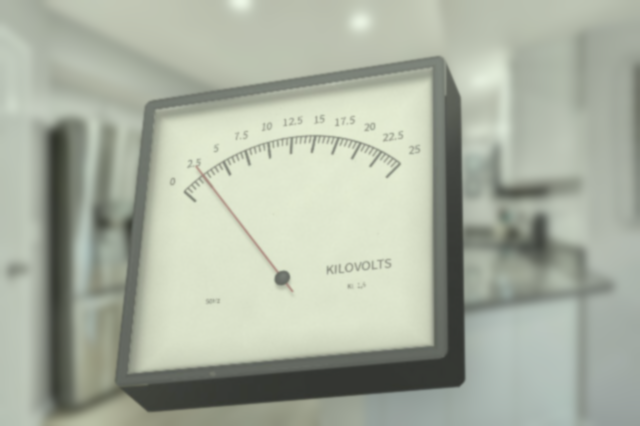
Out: 2.5 (kV)
